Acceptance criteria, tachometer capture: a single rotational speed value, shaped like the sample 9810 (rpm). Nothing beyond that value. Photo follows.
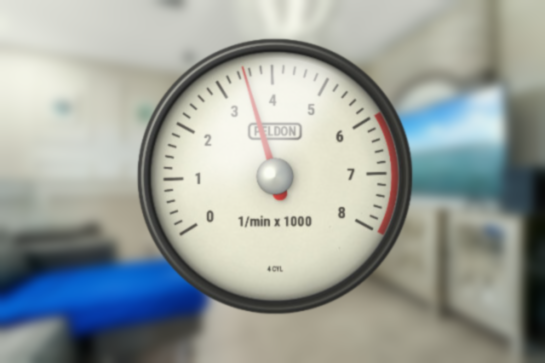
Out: 3500 (rpm)
